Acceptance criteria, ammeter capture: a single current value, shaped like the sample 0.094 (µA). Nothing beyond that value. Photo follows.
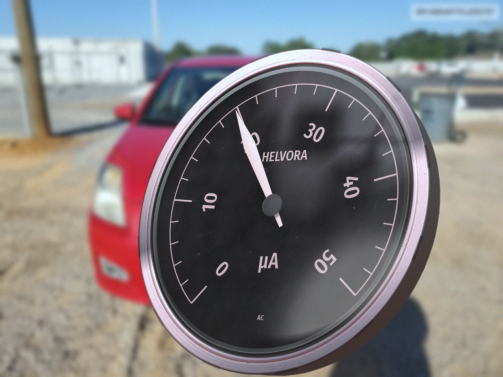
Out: 20 (µA)
